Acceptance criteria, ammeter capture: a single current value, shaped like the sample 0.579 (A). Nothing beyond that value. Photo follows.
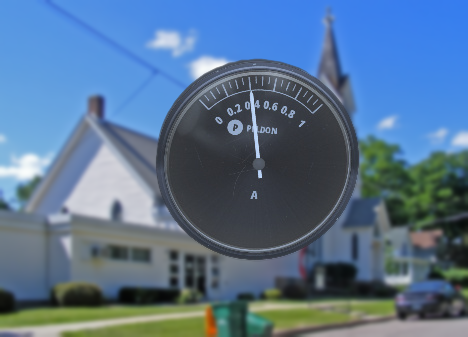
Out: 0.4 (A)
